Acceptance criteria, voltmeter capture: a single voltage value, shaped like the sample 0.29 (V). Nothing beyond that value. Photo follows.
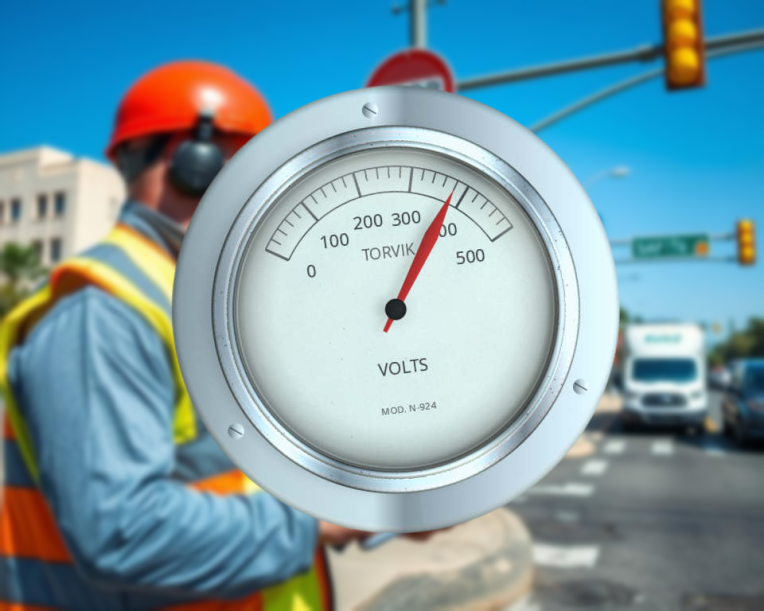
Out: 380 (V)
